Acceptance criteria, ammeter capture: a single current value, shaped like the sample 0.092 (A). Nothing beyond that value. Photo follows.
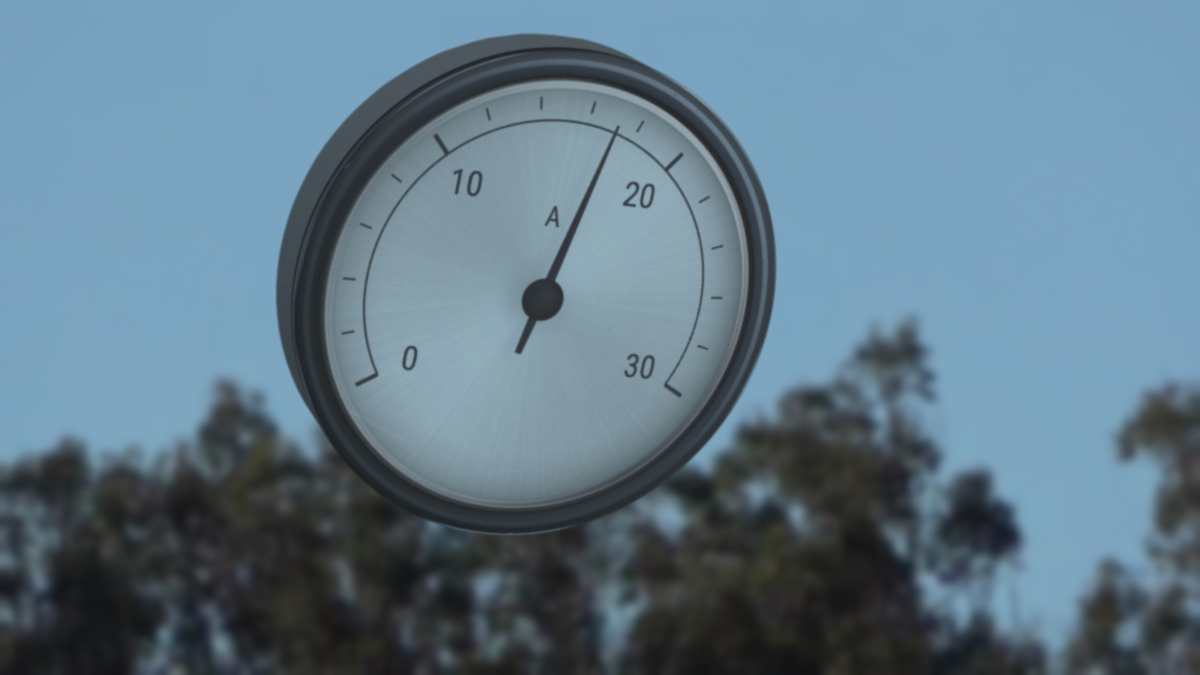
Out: 17 (A)
